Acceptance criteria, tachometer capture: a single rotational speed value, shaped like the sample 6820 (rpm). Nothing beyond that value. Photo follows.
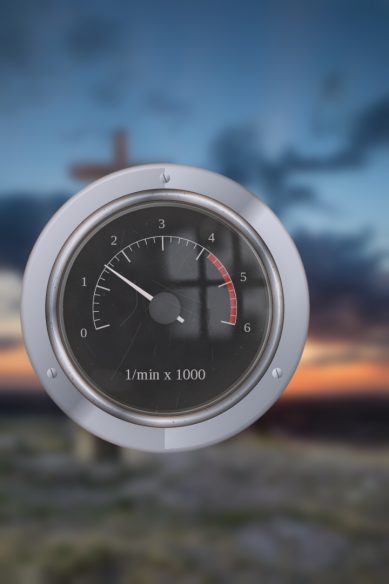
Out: 1500 (rpm)
